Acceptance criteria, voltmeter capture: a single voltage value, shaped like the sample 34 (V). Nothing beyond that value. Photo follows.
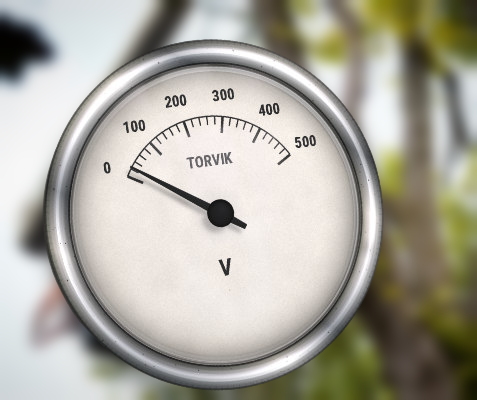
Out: 20 (V)
